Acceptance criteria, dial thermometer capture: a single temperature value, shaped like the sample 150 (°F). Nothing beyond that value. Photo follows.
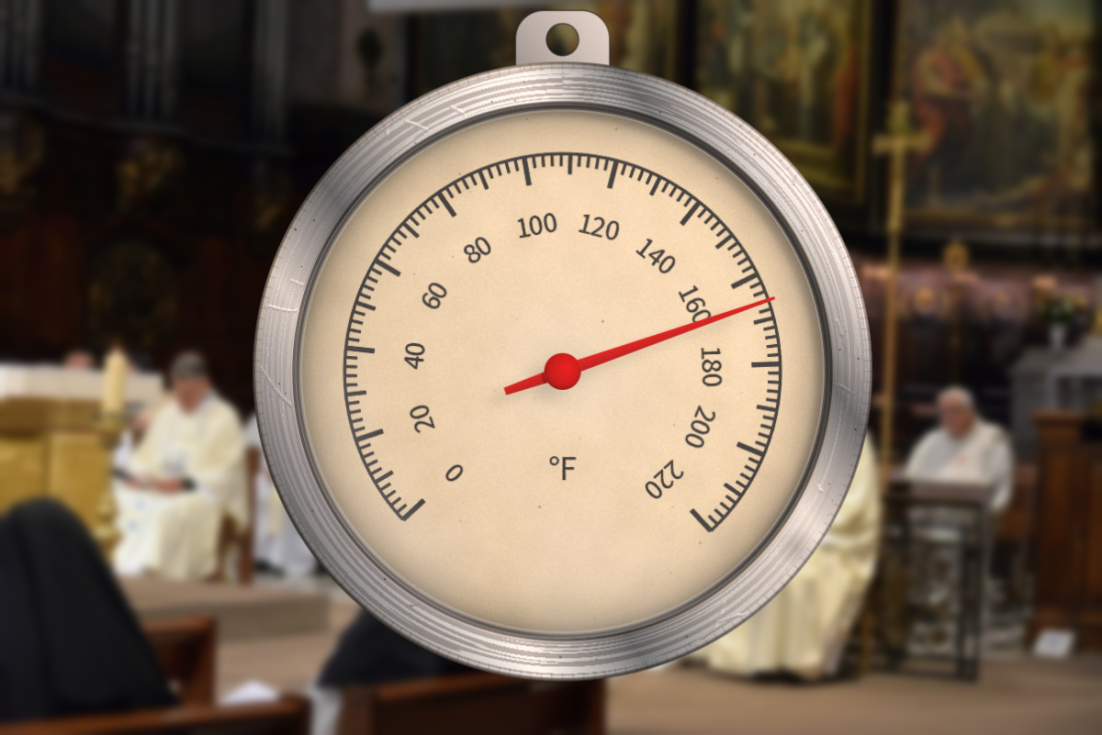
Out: 166 (°F)
